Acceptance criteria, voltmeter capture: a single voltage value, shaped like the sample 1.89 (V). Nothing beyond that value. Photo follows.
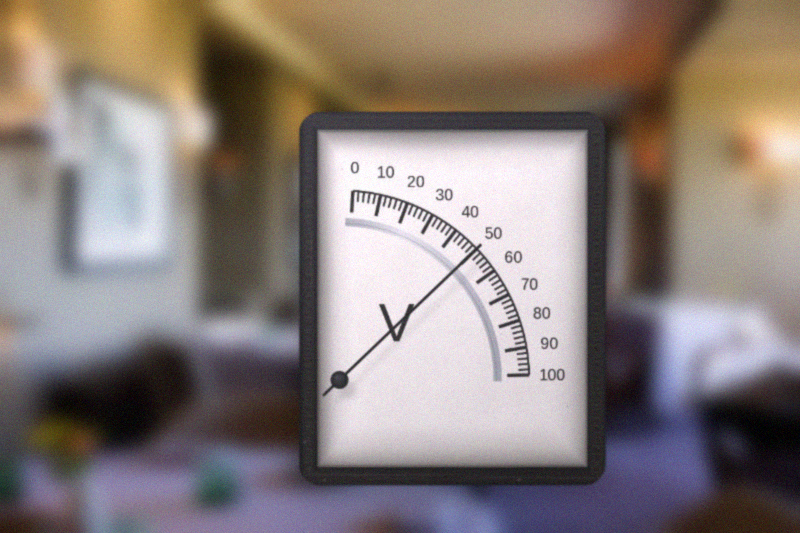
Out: 50 (V)
